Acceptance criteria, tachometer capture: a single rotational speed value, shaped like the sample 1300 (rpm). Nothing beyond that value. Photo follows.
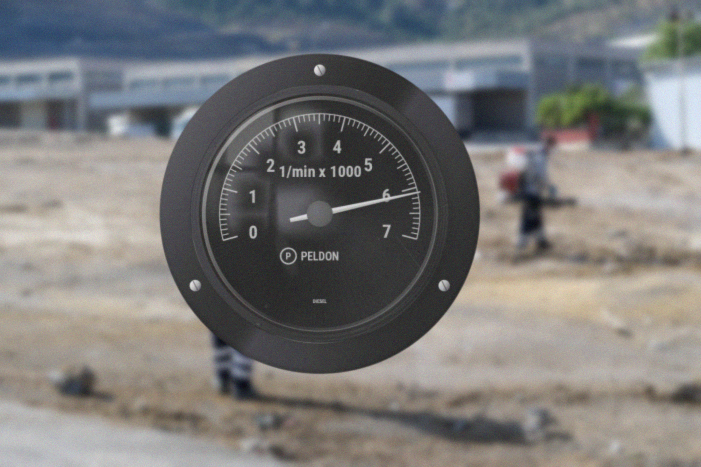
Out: 6100 (rpm)
